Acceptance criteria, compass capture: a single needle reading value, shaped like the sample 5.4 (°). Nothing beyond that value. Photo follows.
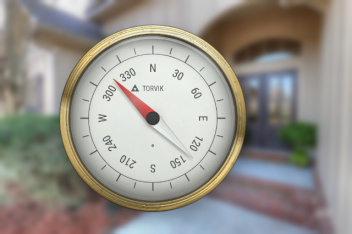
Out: 315 (°)
